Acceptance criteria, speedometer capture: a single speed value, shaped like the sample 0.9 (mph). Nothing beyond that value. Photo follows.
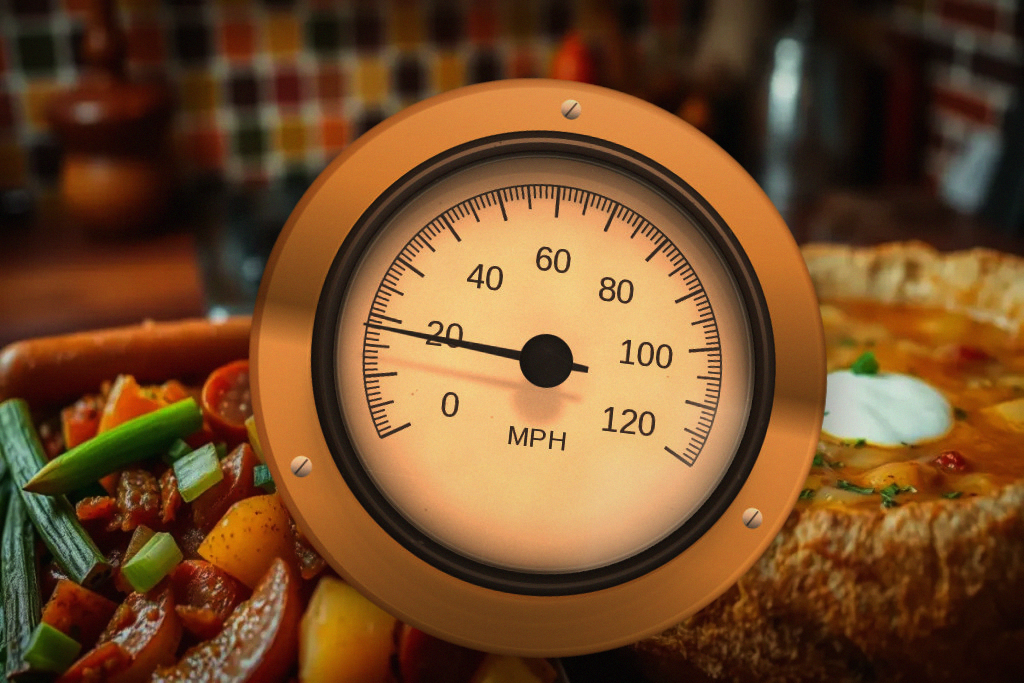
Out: 18 (mph)
